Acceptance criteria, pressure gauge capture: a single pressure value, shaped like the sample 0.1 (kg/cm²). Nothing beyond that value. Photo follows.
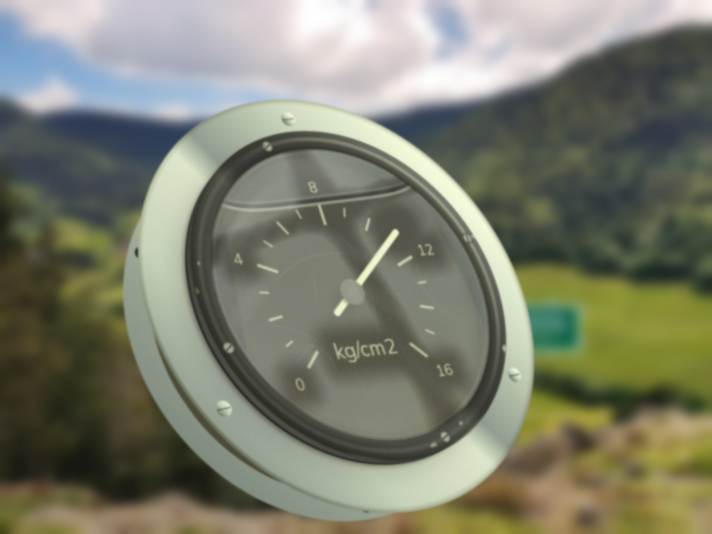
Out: 11 (kg/cm²)
